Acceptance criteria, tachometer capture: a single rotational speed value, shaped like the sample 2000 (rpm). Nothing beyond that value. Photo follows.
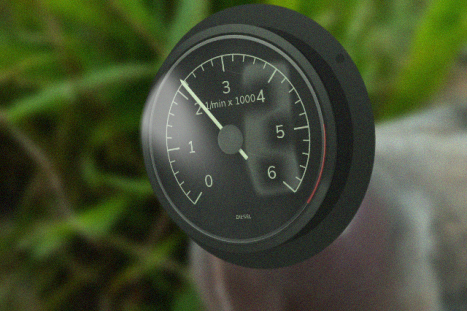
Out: 2200 (rpm)
